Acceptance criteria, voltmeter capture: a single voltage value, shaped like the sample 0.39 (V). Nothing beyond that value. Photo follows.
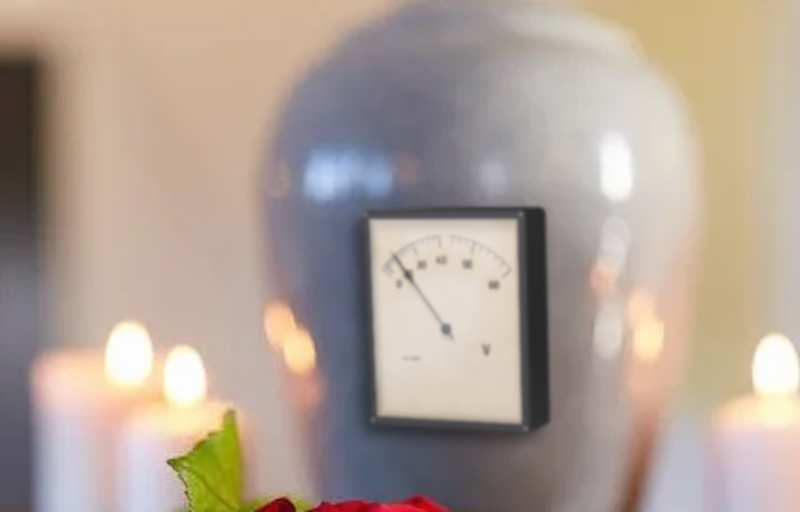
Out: 20 (V)
